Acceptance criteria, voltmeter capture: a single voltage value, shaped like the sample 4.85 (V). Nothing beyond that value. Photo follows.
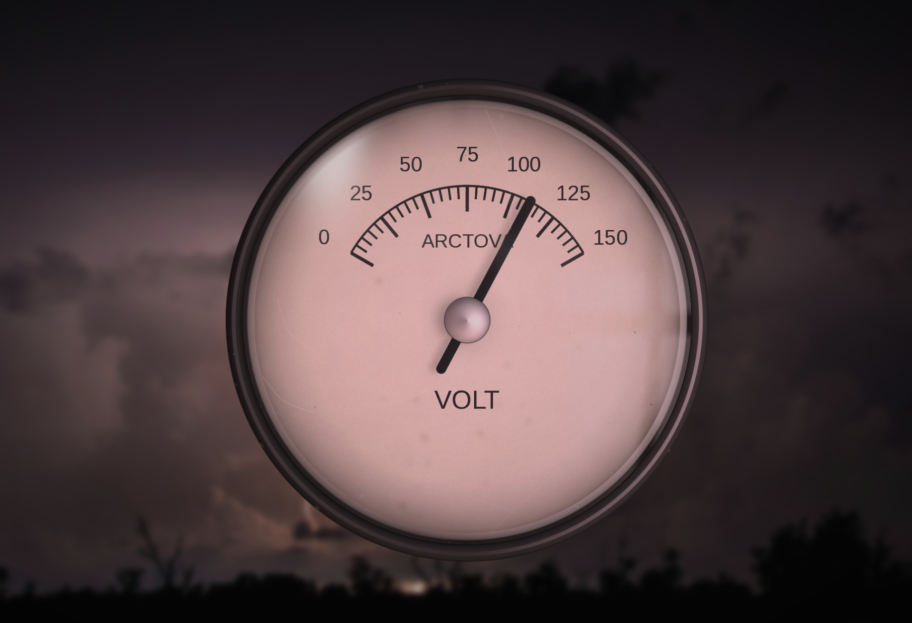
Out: 110 (V)
